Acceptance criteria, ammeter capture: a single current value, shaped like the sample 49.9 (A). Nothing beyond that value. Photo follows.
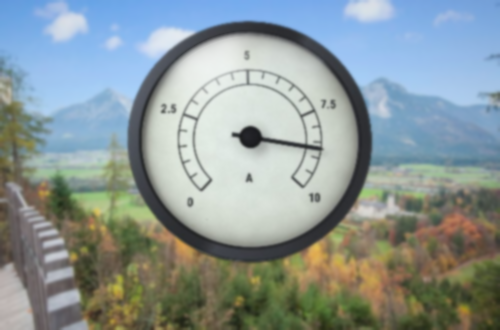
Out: 8.75 (A)
